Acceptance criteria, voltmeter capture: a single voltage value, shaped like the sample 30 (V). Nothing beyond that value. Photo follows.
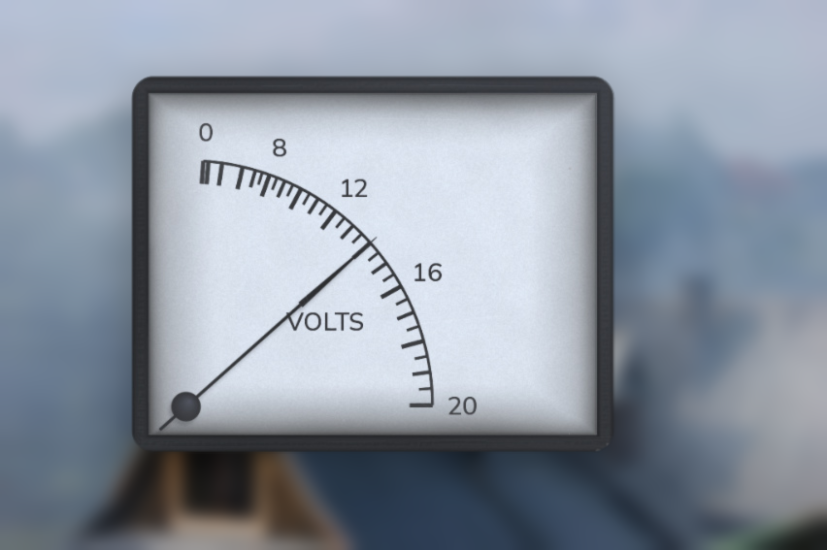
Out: 14 (V)
